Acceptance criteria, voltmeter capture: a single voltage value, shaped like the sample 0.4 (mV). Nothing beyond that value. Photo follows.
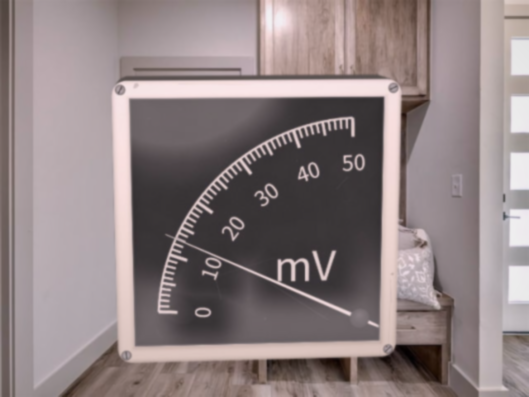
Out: 13 (mV)
